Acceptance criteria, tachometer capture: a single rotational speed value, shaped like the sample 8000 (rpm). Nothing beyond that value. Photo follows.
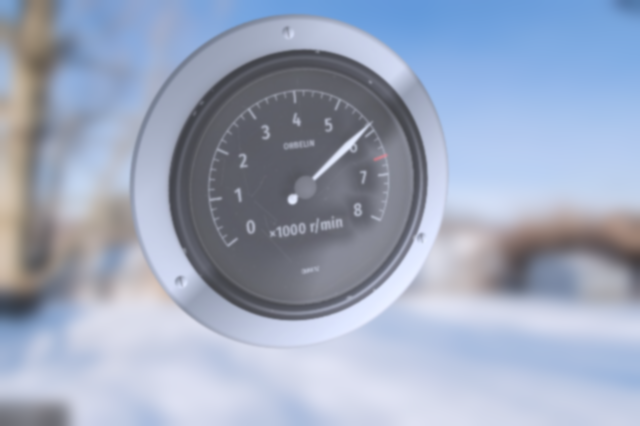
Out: 5800 (rpm)
